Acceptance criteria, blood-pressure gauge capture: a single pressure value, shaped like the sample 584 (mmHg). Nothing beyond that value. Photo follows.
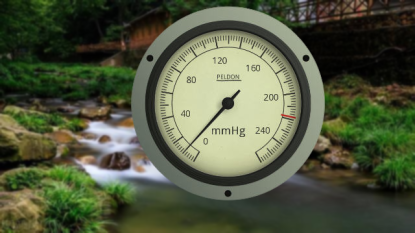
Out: 10 (mmHg)
